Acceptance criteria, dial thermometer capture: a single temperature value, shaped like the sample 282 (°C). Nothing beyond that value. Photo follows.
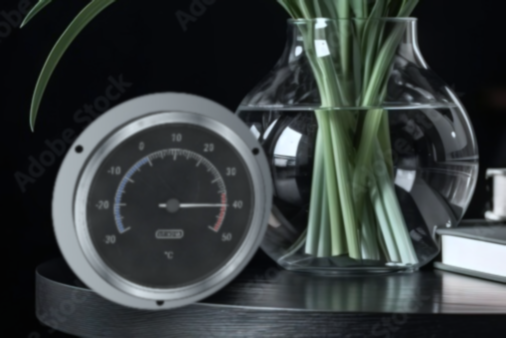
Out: 40 (°C)
